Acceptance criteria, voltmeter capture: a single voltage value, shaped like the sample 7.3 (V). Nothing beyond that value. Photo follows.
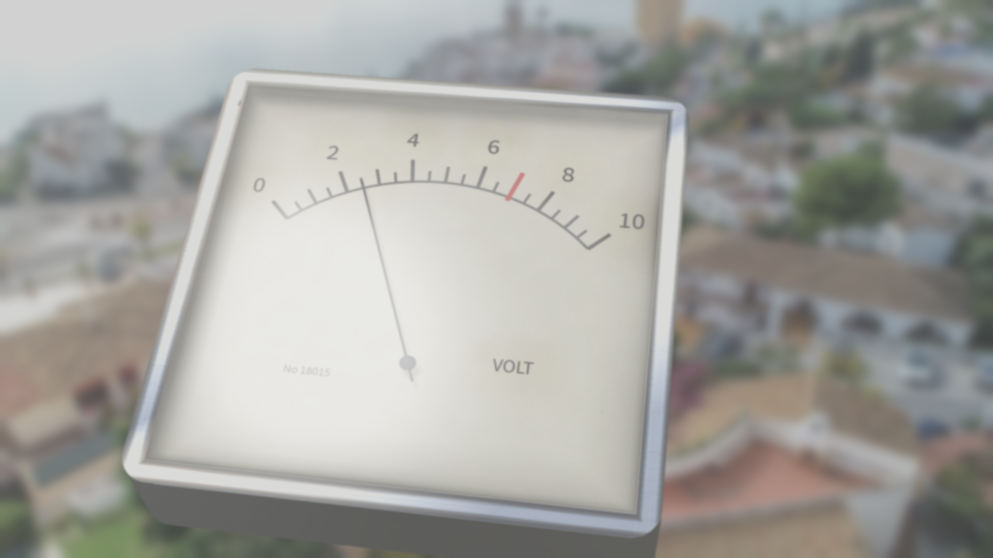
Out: 2.5 (V)
